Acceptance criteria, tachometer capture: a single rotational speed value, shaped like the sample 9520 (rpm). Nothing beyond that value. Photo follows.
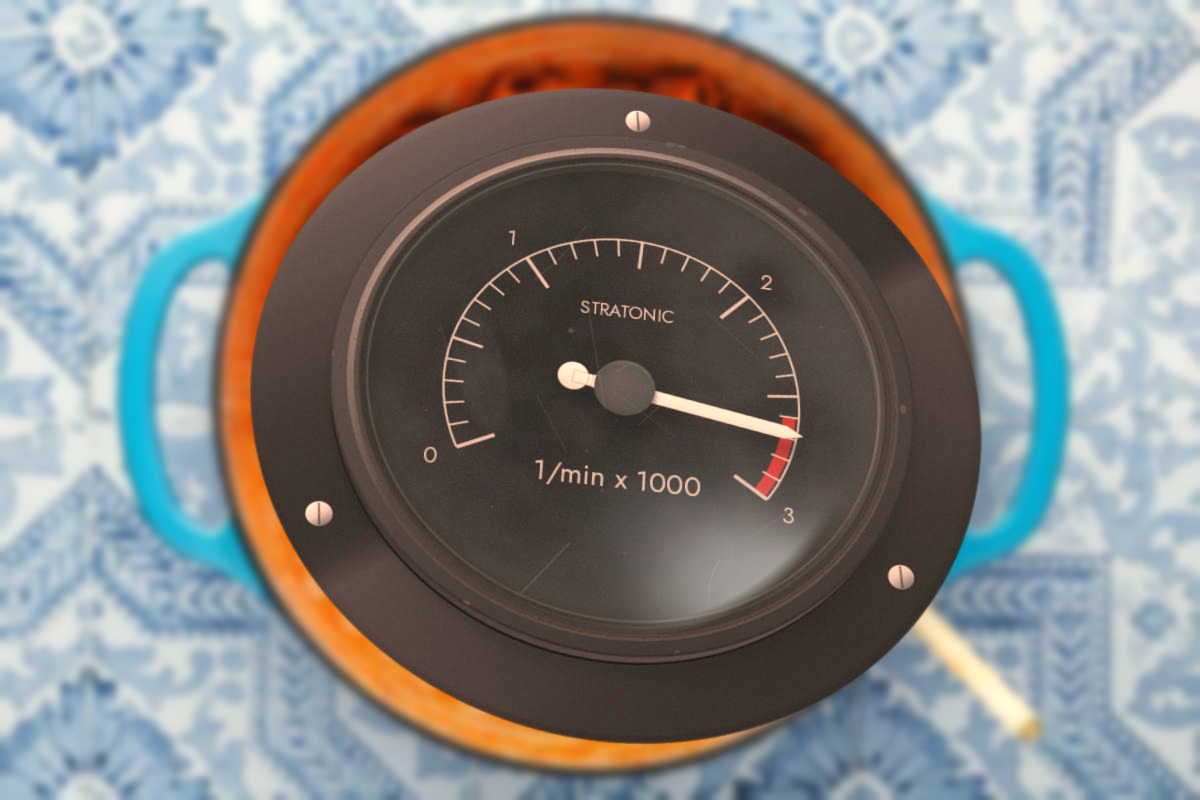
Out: 2700 (rpm)
